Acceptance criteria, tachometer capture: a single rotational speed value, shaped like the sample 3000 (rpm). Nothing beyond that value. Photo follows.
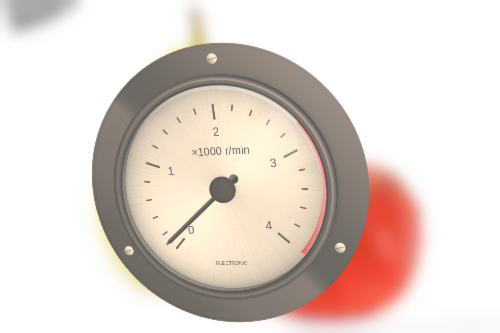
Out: 100 (rpm)
